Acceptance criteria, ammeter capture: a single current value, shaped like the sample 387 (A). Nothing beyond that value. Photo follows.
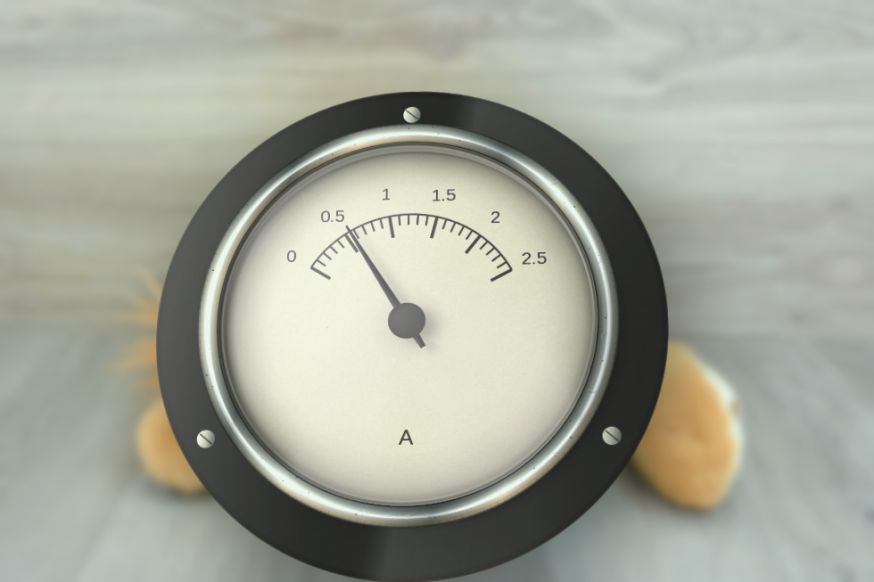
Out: 0.55 (A)
